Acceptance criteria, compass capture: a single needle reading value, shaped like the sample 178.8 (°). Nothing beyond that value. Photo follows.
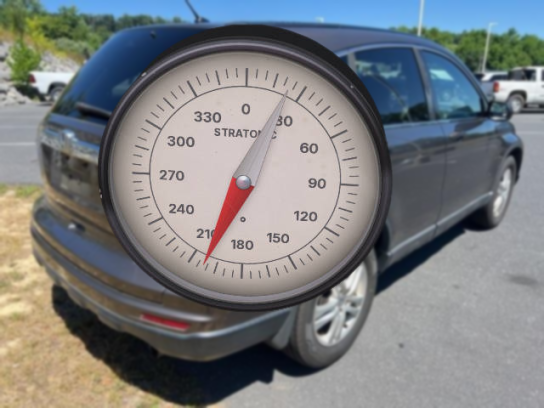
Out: 202.5 (°)
